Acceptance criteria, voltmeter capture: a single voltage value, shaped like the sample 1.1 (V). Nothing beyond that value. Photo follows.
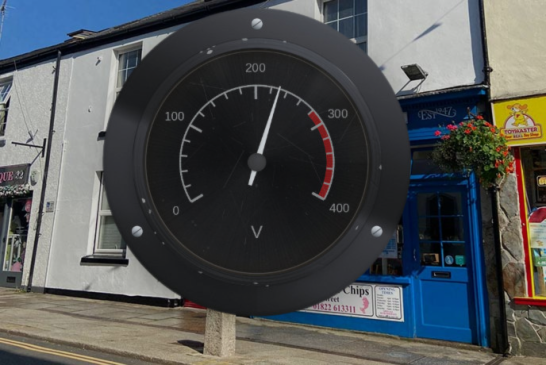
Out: 230 (V)
